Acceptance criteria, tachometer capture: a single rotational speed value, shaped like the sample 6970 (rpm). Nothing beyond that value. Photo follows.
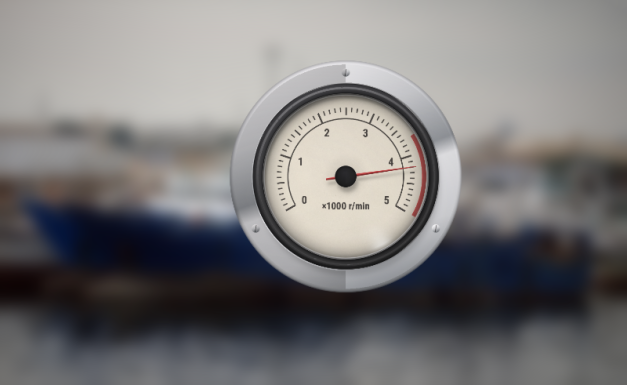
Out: 4200 (rpm)
